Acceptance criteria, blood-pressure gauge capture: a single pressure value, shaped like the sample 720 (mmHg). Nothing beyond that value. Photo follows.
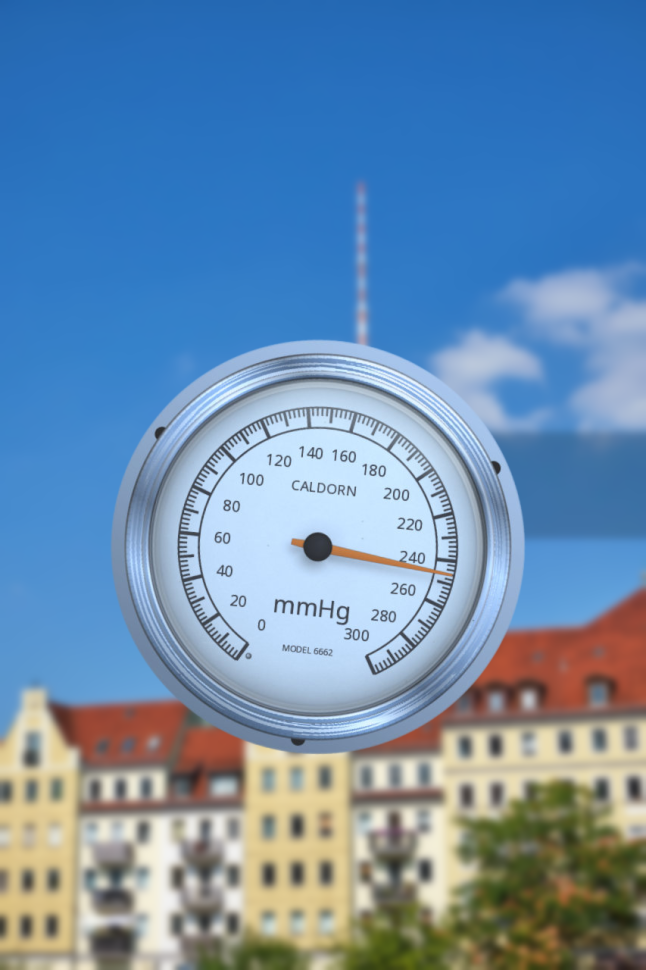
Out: 246 (mmHg)
